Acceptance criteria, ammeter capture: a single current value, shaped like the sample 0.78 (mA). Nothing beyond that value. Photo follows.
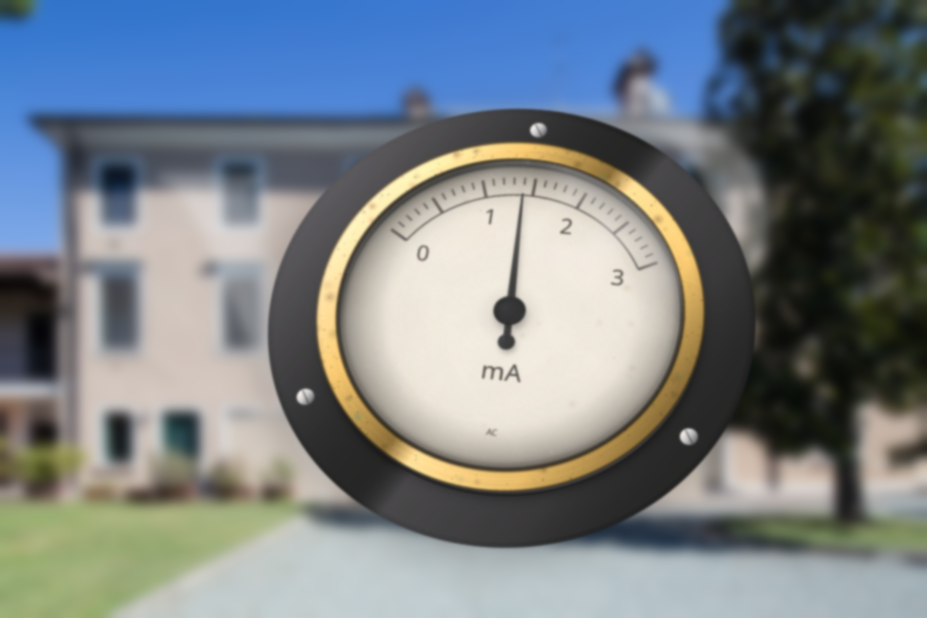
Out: 1.4 (mA)
